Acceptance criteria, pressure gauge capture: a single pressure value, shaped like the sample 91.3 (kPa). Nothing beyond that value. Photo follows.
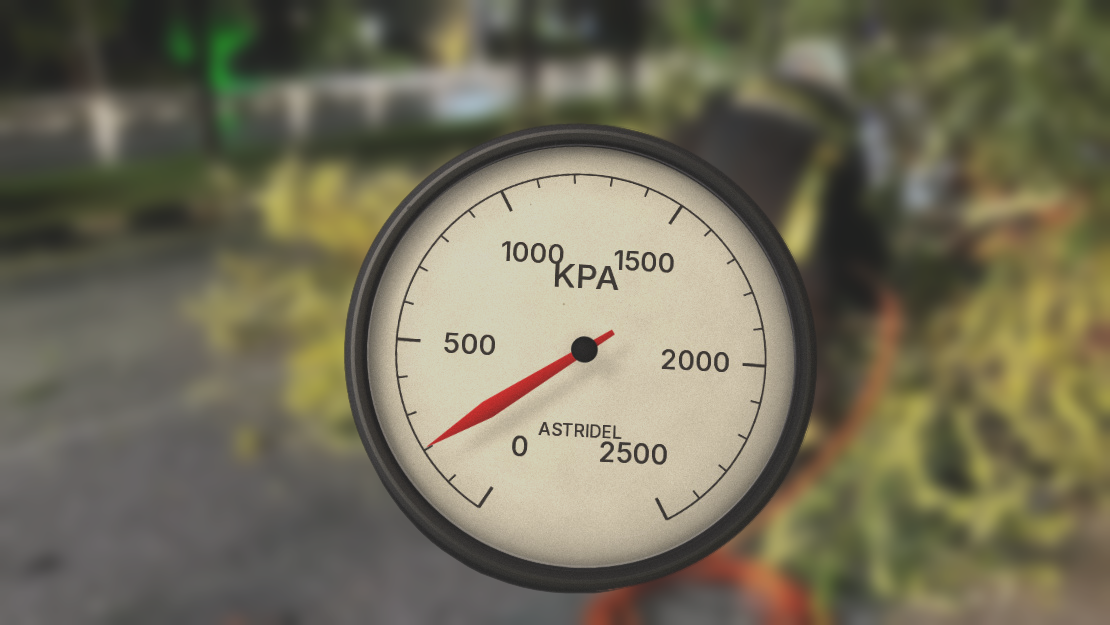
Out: 200 (kPa)
